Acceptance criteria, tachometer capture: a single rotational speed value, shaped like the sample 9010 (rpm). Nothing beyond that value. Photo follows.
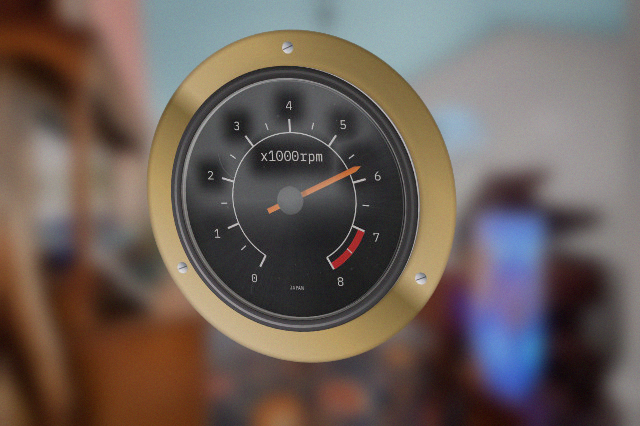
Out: 5750 (rpm)
